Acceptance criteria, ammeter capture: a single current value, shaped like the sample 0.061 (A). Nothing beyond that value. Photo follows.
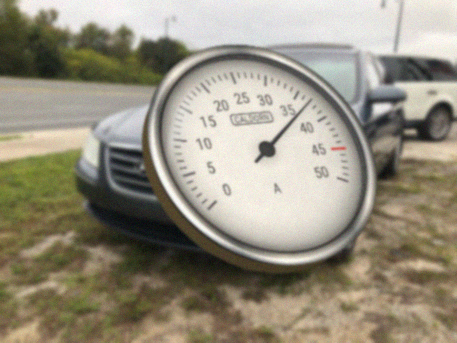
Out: 37 (A)
